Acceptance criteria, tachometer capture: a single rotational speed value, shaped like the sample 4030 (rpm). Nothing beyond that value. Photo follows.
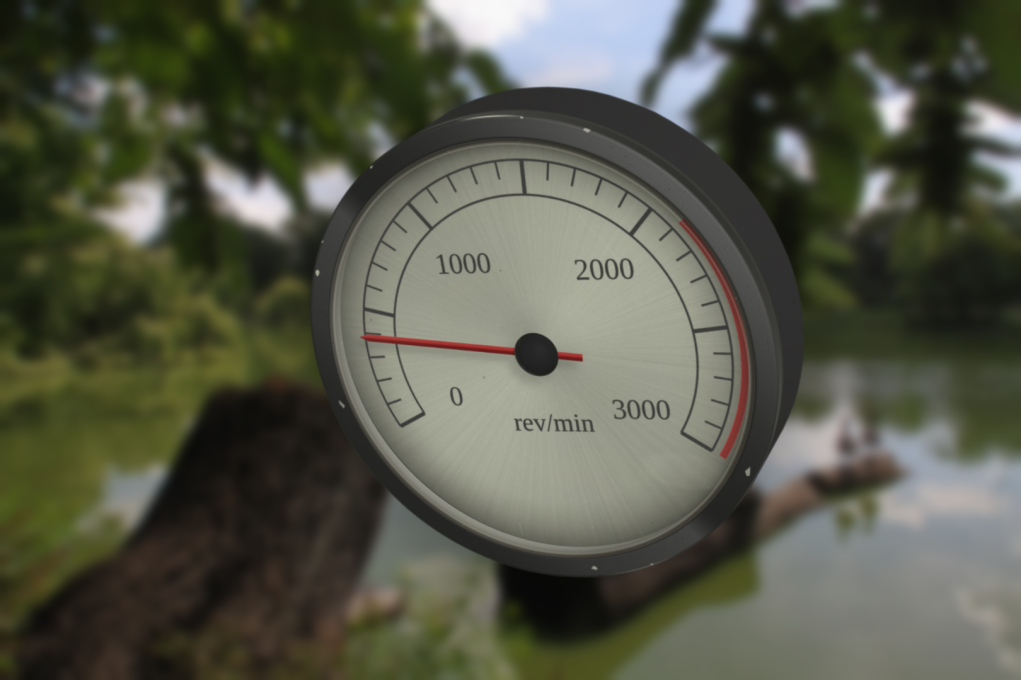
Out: 400 (rpm)
